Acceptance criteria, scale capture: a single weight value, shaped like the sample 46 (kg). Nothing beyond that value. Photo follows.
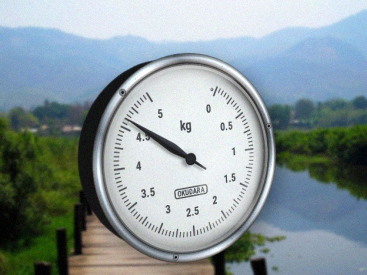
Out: 4.6 (kg)
